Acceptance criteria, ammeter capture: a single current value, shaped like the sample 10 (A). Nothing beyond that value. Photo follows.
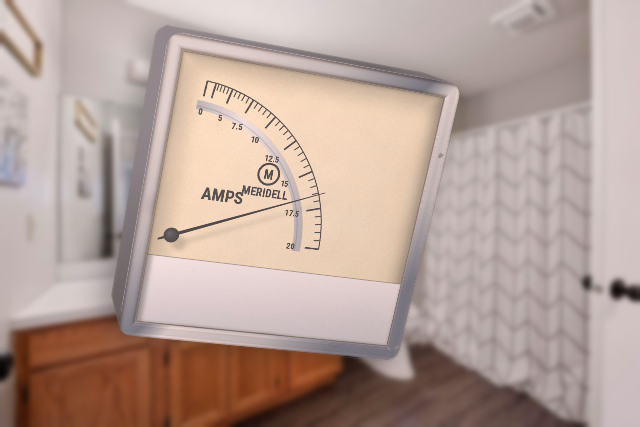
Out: 16.5 (A)
